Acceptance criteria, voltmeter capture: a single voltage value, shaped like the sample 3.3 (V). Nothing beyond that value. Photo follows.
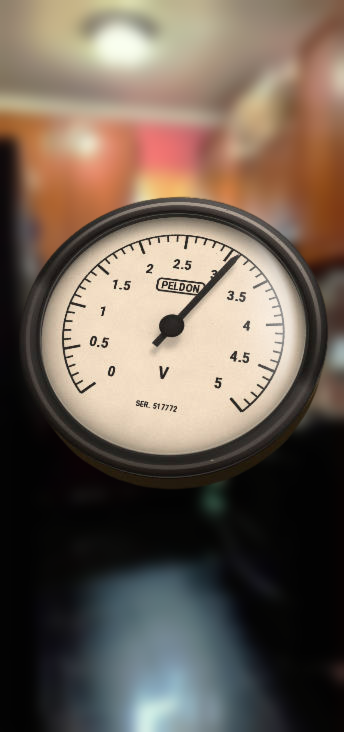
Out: 3.1 (V)
